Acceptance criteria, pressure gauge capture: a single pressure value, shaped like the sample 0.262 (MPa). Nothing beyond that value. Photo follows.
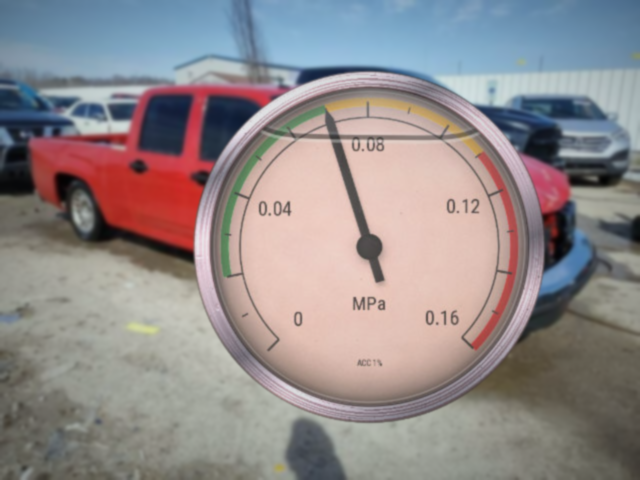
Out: 0.07 (MPa)
